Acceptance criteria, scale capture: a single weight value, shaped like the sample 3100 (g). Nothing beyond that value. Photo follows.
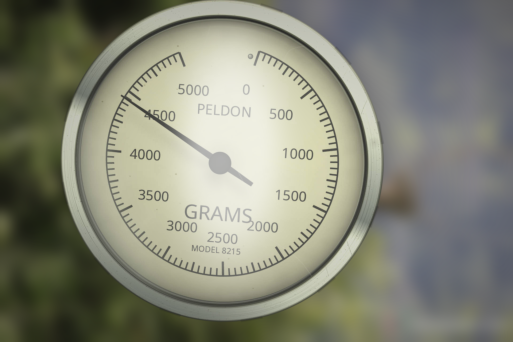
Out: 4450 (g)
